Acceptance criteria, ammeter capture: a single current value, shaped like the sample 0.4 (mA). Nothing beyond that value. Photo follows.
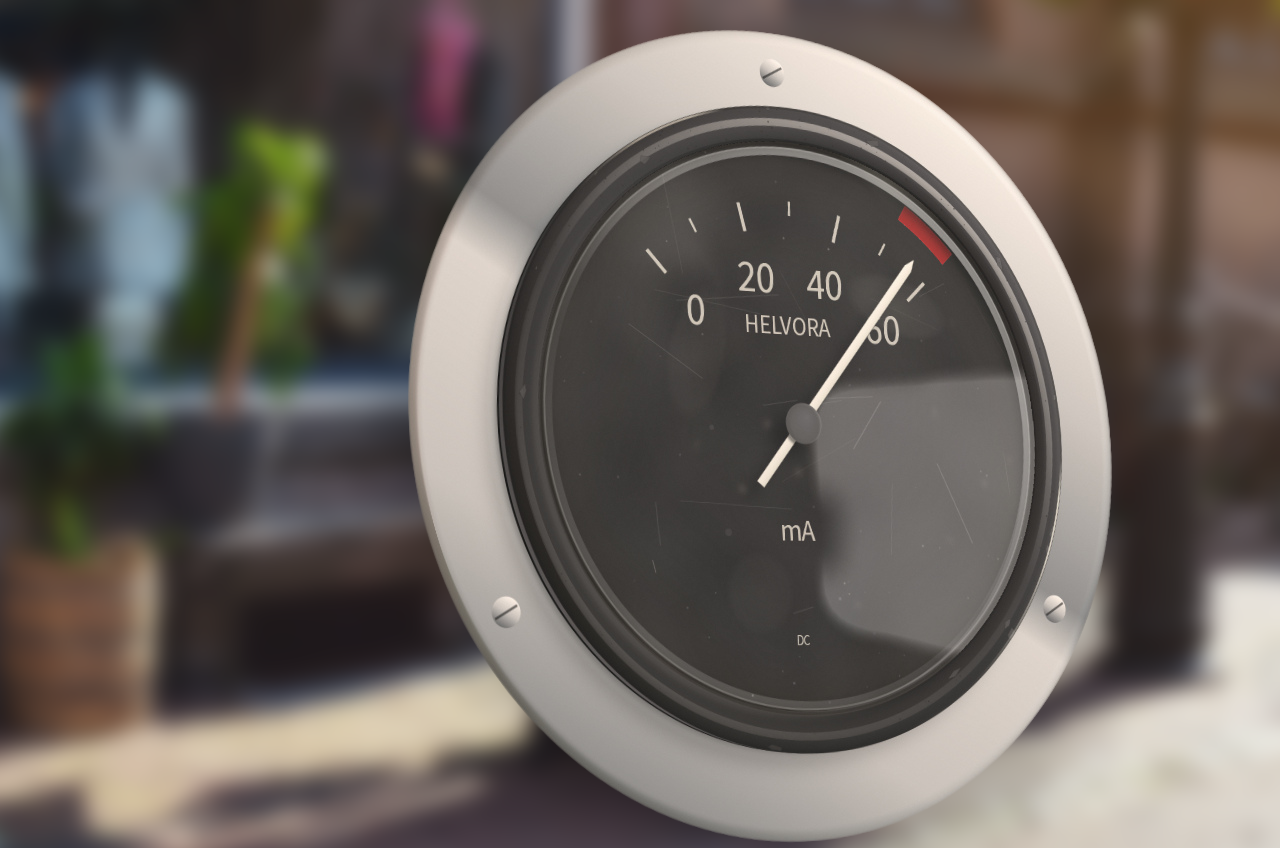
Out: 55 (mA)
